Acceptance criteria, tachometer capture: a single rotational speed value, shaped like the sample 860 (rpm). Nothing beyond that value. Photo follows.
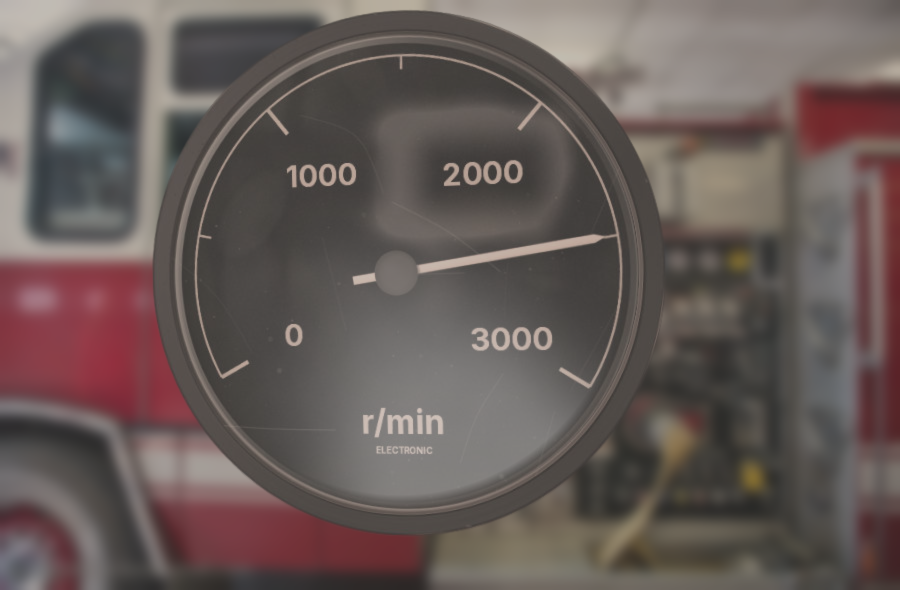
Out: 2500 (rpm)
